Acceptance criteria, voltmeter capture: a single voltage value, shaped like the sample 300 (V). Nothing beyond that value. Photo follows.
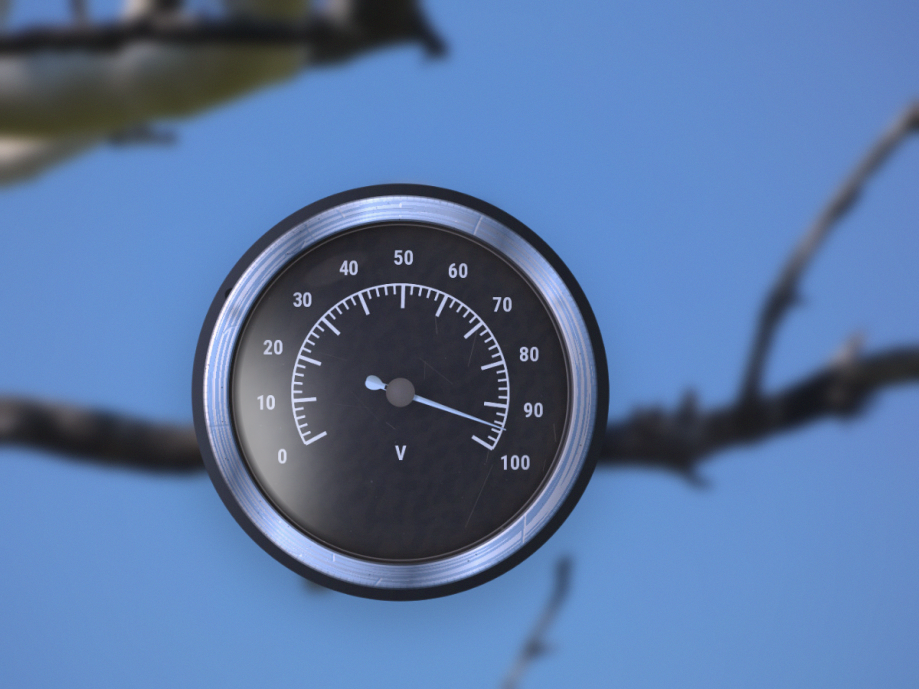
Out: 95 (V)
